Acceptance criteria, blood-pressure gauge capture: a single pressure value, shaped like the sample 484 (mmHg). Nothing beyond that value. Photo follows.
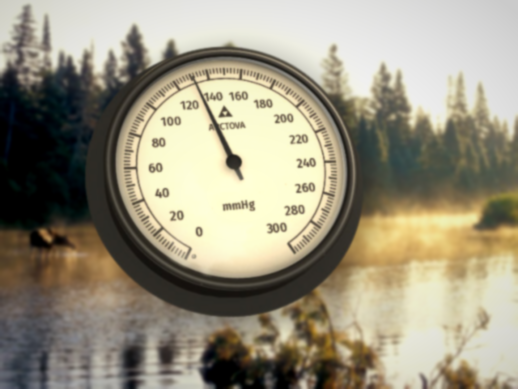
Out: 130 (mmHg)
